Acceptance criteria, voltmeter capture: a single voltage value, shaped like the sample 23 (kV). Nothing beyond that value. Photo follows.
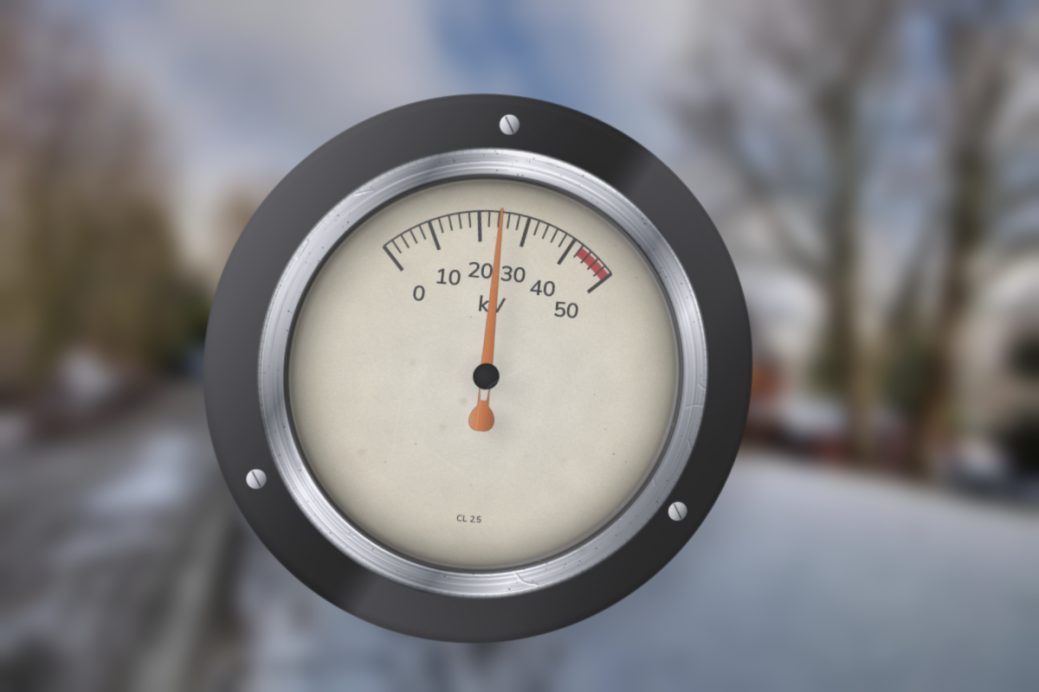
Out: 24 (kV)
